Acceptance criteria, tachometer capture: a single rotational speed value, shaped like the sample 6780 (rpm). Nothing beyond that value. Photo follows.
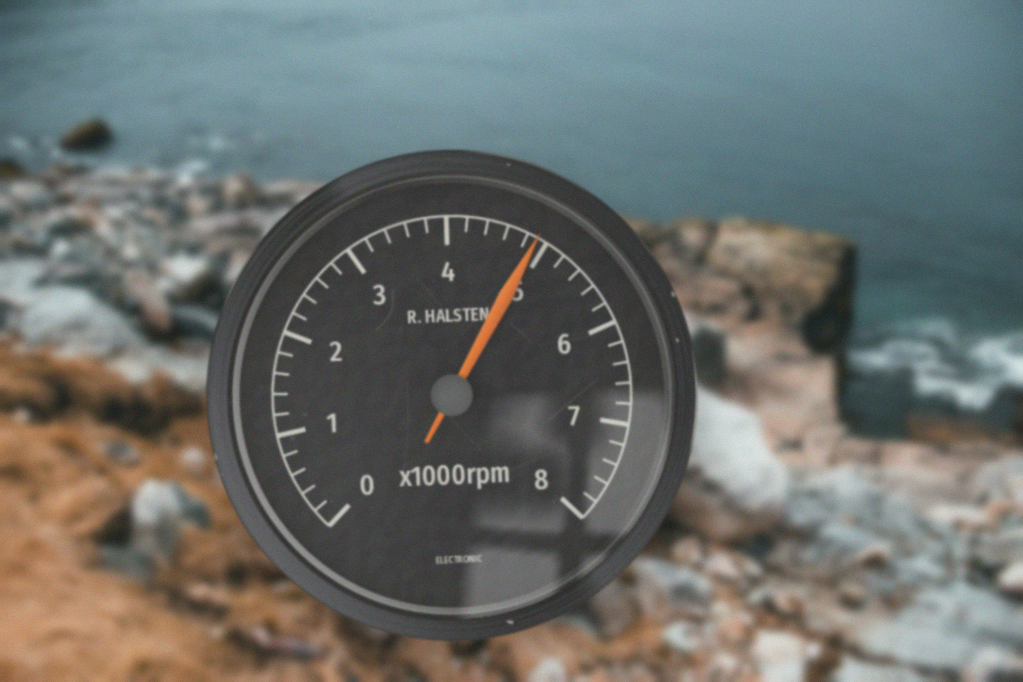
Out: 4900 (rpm)
